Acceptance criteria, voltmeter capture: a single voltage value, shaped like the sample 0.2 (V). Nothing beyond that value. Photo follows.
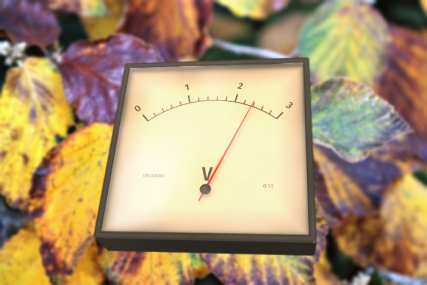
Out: 2.4 (V)
